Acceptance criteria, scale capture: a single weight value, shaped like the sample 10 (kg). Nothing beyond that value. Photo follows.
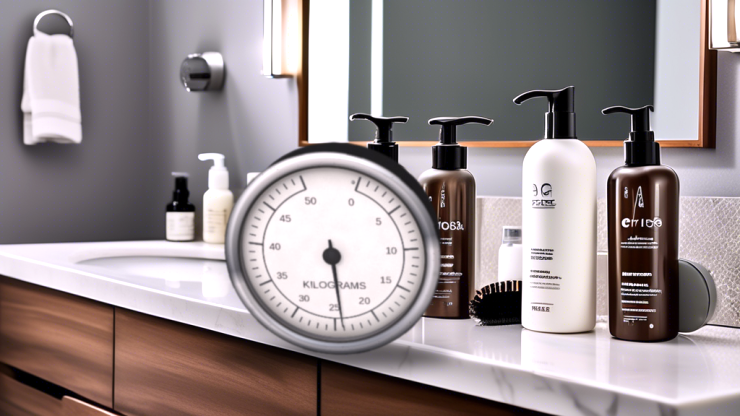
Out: 24 (kg)
